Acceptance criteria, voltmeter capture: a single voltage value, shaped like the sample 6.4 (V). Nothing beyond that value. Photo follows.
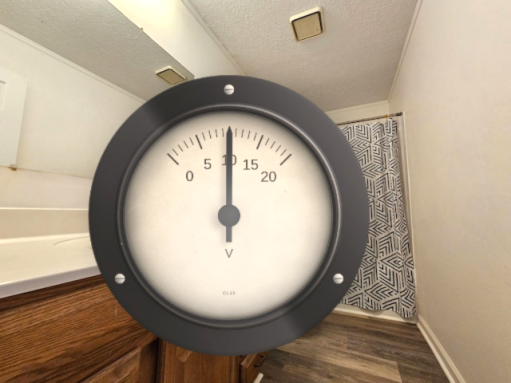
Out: 10 (V)
